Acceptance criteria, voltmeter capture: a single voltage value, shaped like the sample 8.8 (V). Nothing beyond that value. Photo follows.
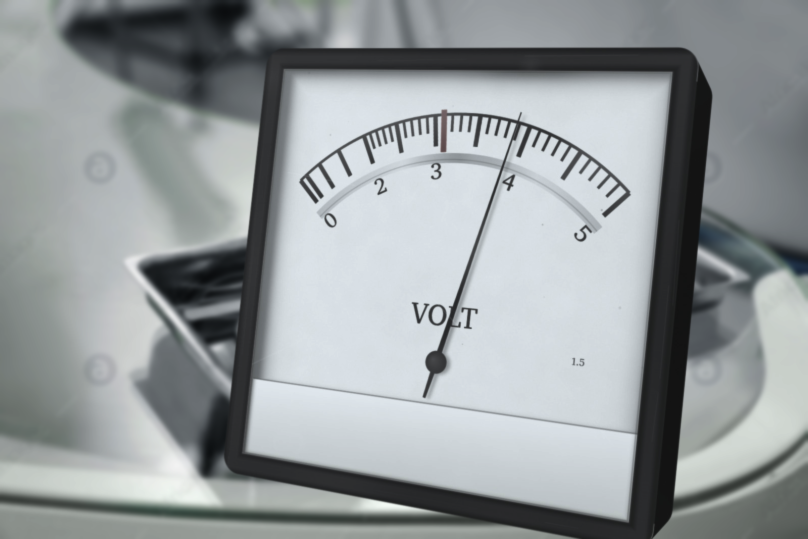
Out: 3.9 (V)
